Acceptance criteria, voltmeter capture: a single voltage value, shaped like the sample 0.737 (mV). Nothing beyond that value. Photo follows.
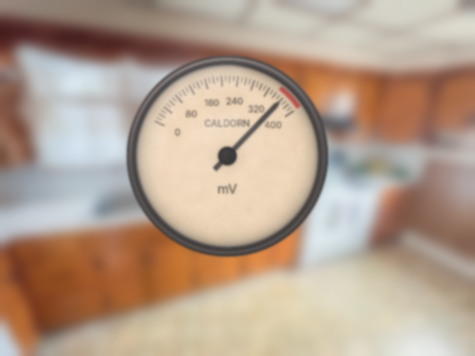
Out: 360 (mV)
